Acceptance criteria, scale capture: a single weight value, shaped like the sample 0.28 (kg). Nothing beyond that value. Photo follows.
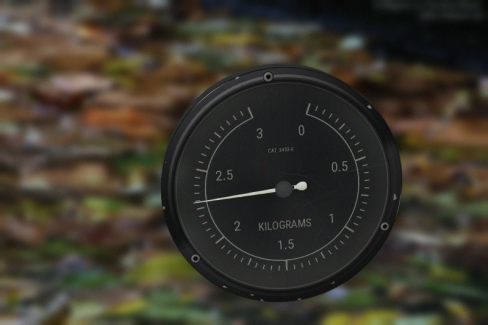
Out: 2.3 (kg)
